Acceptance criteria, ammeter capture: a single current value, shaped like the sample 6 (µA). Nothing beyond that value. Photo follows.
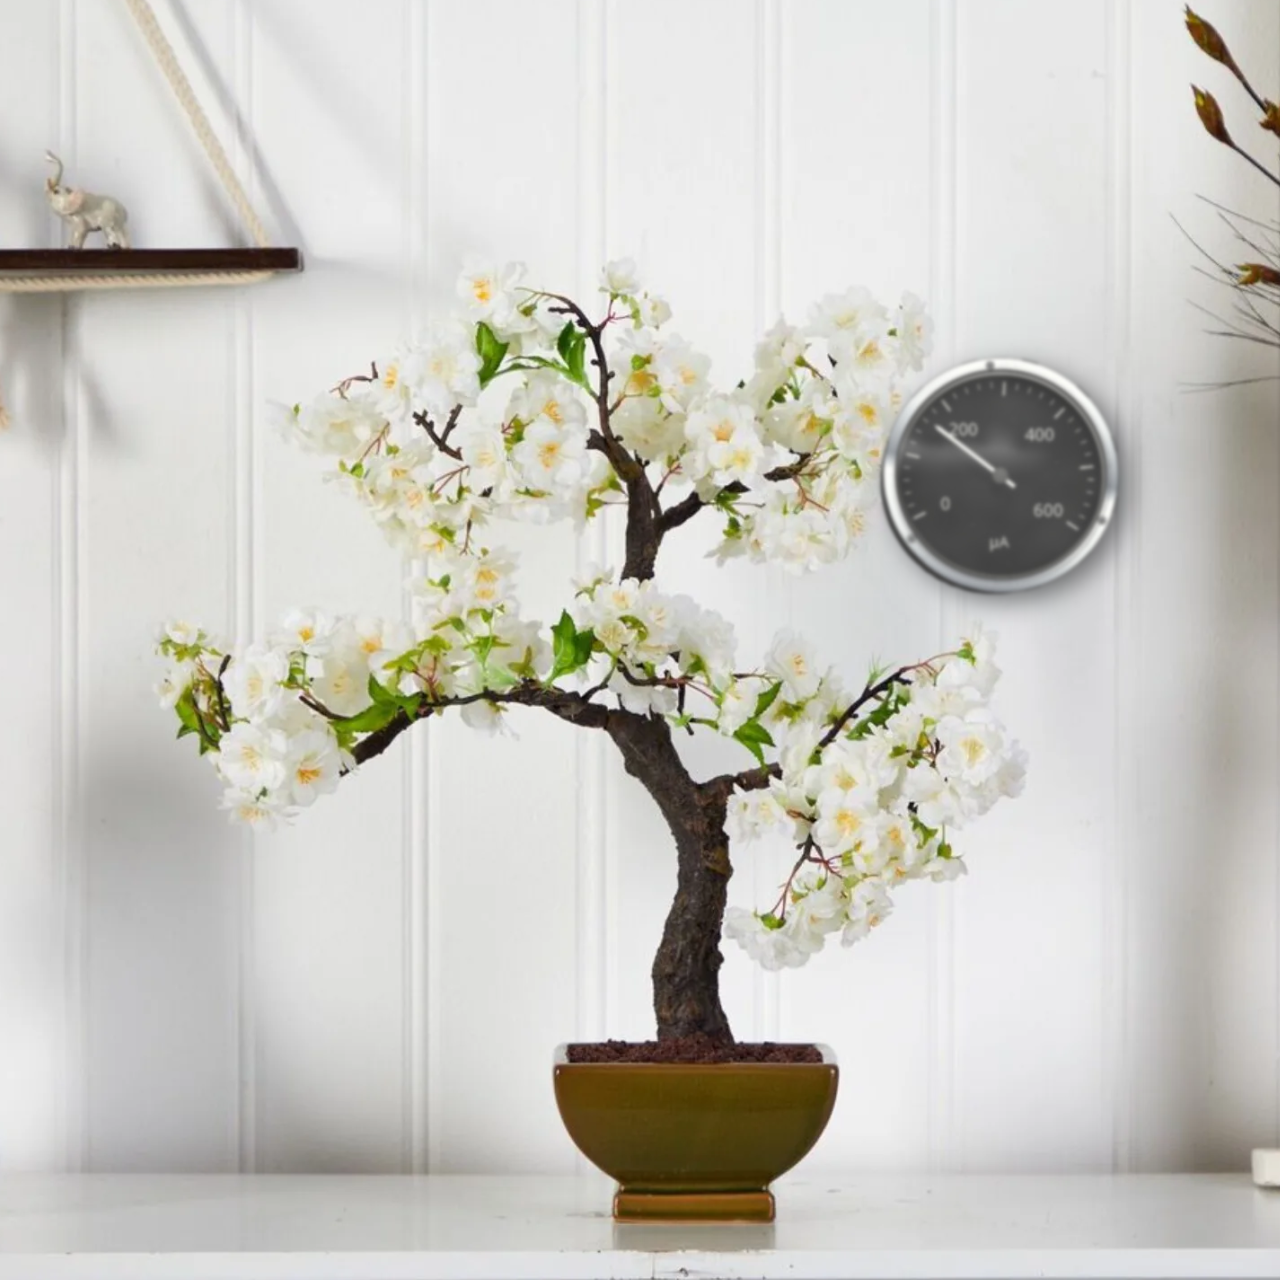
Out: 160 (µA)
